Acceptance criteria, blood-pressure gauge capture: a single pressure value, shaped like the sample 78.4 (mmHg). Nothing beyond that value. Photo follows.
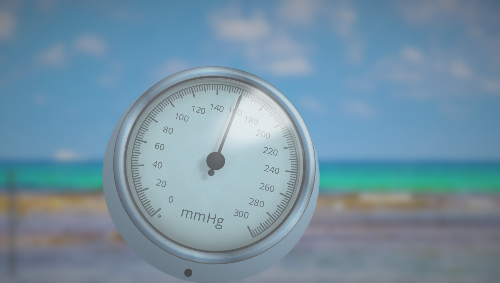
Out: 160 (mmHg)
